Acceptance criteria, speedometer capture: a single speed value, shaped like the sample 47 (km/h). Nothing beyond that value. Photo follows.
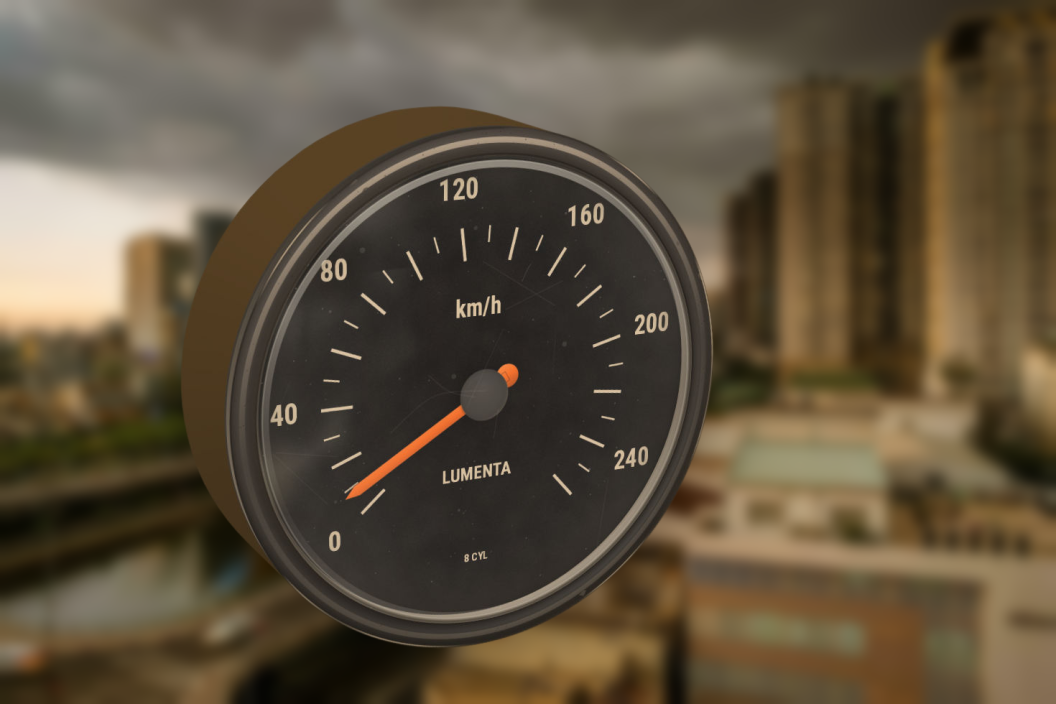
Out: 10 (km/h)
